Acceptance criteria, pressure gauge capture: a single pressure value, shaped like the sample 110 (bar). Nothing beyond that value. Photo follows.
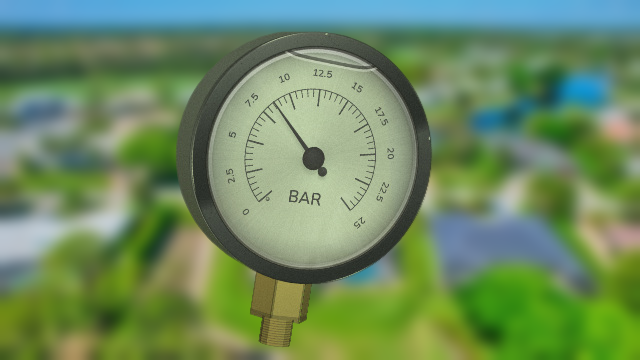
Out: 8.5 (bar)
